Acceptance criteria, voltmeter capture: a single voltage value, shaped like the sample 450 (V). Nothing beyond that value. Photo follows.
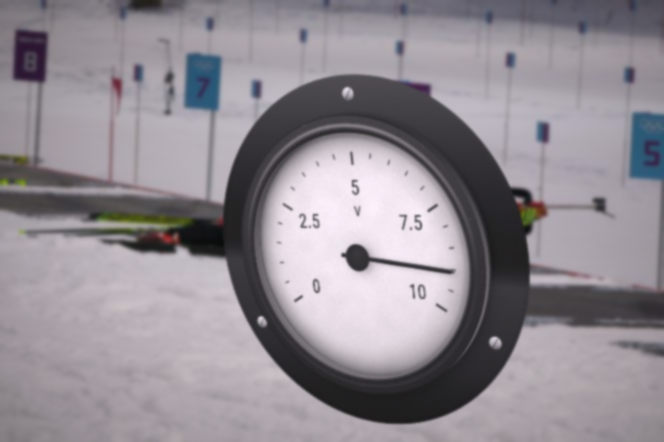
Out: 9 (V)
